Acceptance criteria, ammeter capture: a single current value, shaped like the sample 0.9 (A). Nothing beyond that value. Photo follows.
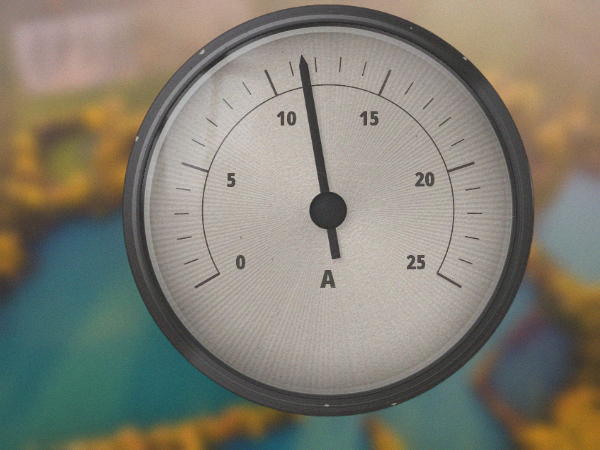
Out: 11.5 (A)
